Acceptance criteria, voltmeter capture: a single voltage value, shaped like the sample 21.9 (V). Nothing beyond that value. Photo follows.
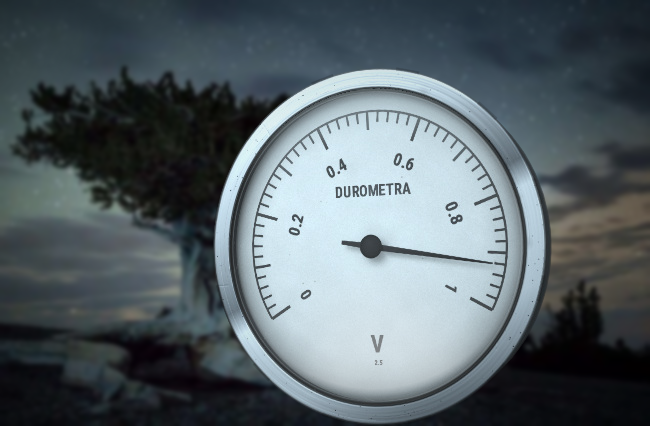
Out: 0.92 (V)
